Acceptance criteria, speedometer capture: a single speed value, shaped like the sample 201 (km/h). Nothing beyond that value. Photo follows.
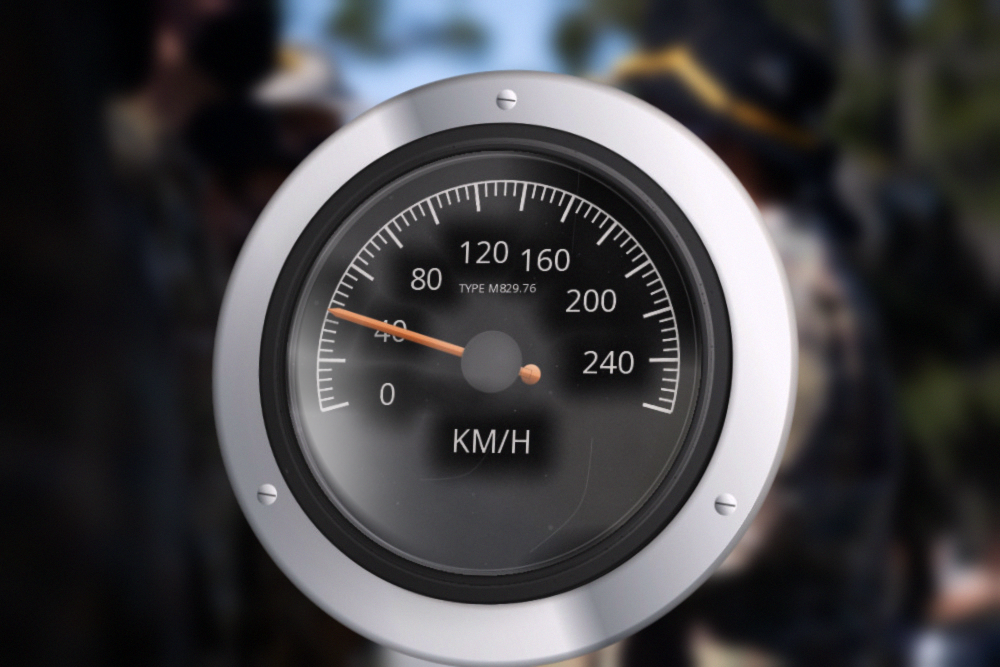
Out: 40 (km/h)
